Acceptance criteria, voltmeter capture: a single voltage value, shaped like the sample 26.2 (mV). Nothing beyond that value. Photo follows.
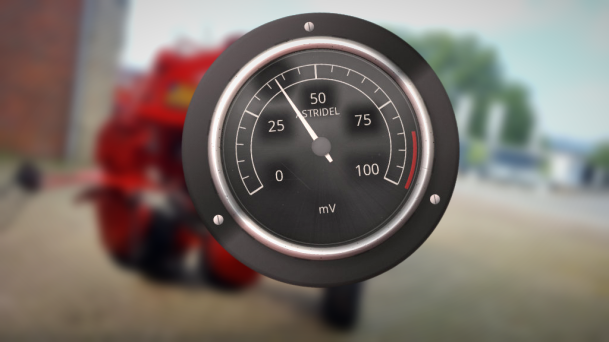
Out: 37.5 (mV)
